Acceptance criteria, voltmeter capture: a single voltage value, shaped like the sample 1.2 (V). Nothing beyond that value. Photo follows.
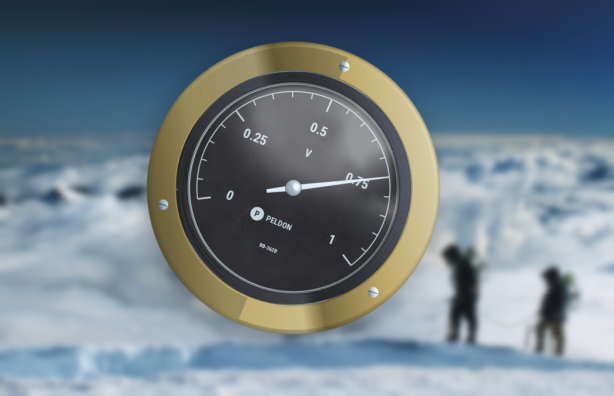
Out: 0.75 (V)
